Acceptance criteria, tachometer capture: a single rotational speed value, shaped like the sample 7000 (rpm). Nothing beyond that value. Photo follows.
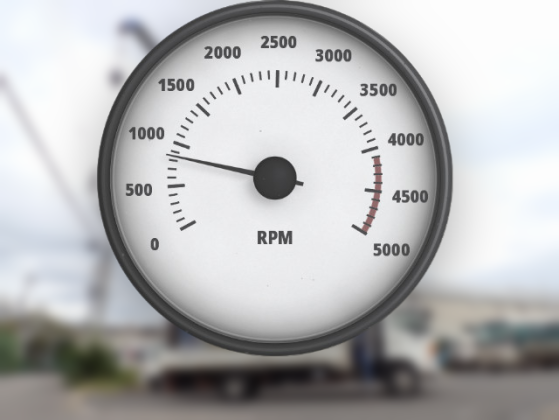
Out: 850 (rpm)
